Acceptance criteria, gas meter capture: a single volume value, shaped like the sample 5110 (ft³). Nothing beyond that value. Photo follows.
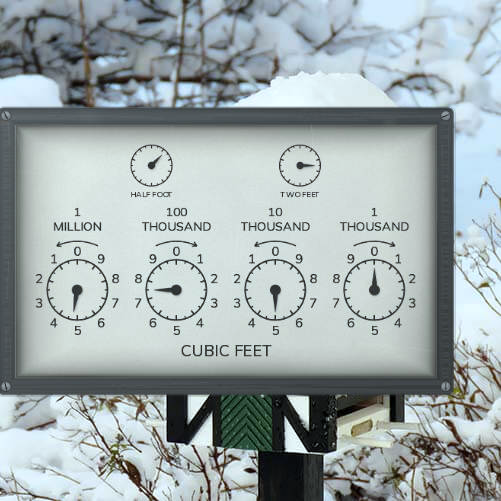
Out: 475000 (ft³)
